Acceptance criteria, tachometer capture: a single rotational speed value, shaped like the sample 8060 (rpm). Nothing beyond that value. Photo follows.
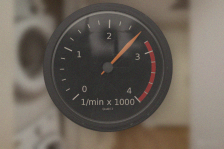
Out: 2600 (rpm)
